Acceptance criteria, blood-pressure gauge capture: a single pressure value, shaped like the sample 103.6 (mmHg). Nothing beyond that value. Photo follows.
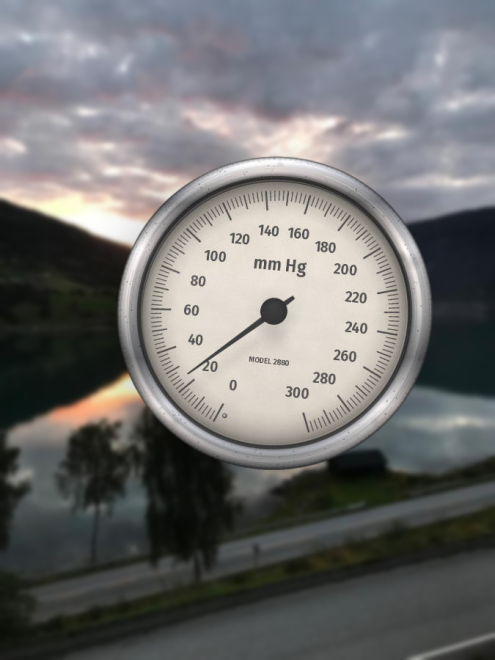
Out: 24 (mmHg)
